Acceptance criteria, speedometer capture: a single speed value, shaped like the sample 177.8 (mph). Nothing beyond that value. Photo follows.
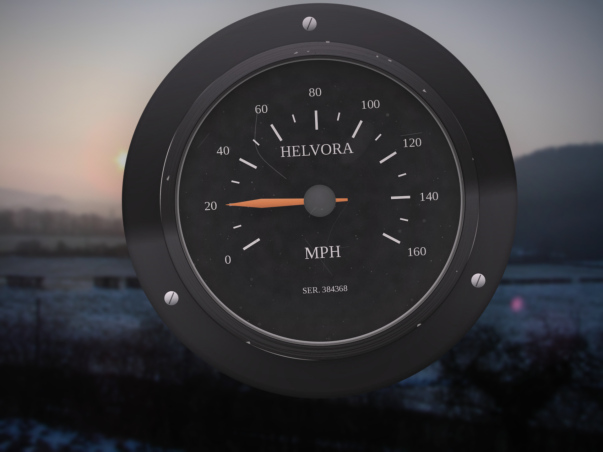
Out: 20 (mph)
